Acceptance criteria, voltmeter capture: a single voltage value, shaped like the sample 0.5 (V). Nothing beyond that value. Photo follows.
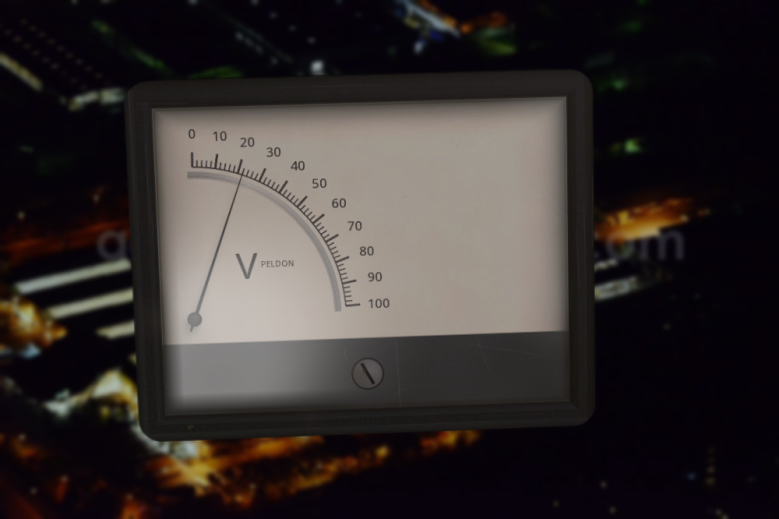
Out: 22 (V)
